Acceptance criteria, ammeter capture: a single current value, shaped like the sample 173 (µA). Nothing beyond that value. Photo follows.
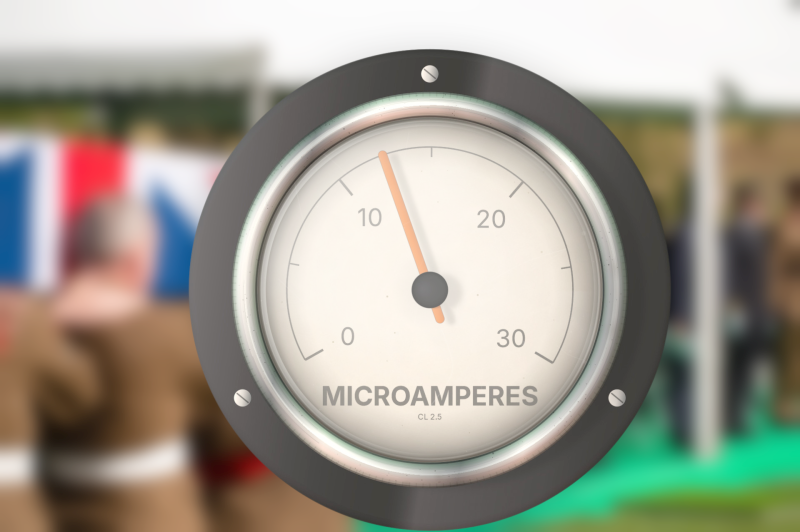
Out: 12.5 (µA)
